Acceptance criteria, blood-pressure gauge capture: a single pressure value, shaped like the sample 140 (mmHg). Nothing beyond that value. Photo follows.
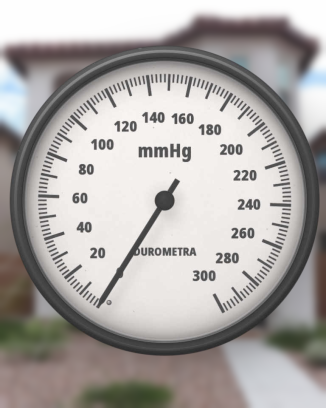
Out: 0 (mmHg)
